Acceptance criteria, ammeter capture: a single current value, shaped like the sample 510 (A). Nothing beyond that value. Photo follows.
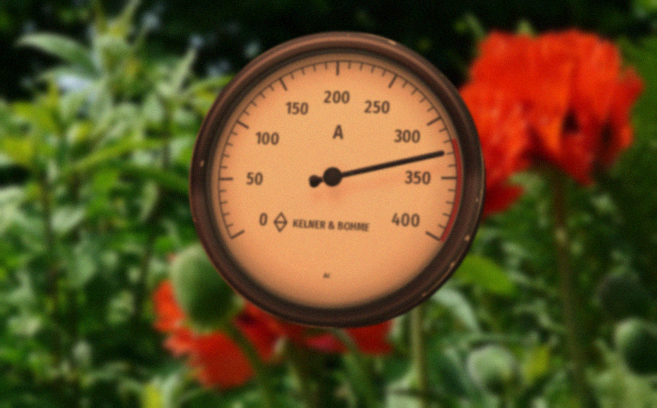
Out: 330 (A)
